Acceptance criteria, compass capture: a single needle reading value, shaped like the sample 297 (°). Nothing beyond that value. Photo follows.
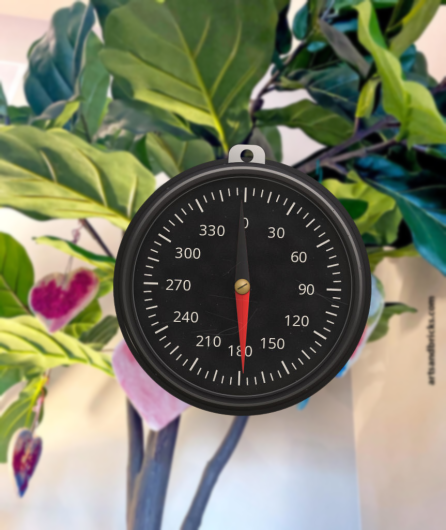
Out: 177.5 (°)
